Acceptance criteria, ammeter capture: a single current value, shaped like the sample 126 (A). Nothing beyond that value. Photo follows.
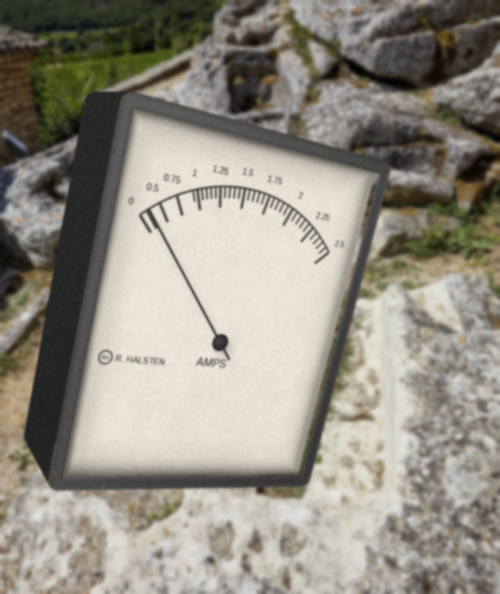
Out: 0.25 (A)
